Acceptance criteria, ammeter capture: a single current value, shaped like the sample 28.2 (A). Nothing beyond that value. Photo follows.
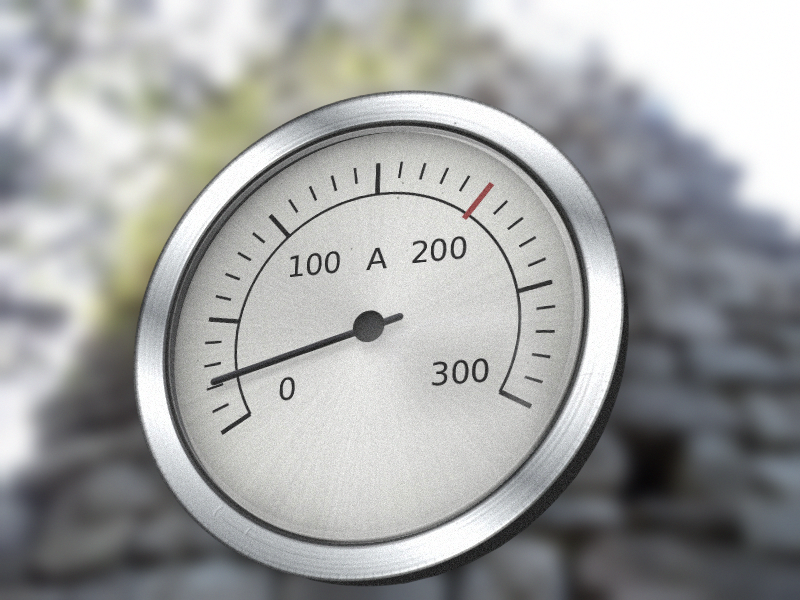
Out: 20 (A)
